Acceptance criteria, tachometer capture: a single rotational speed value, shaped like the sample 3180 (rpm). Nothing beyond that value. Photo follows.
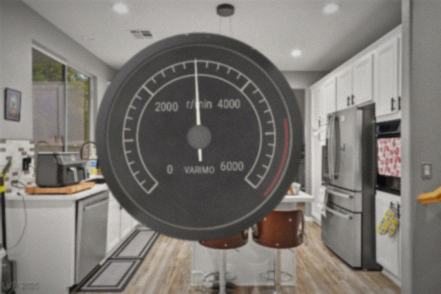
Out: 3000 (rpm)
